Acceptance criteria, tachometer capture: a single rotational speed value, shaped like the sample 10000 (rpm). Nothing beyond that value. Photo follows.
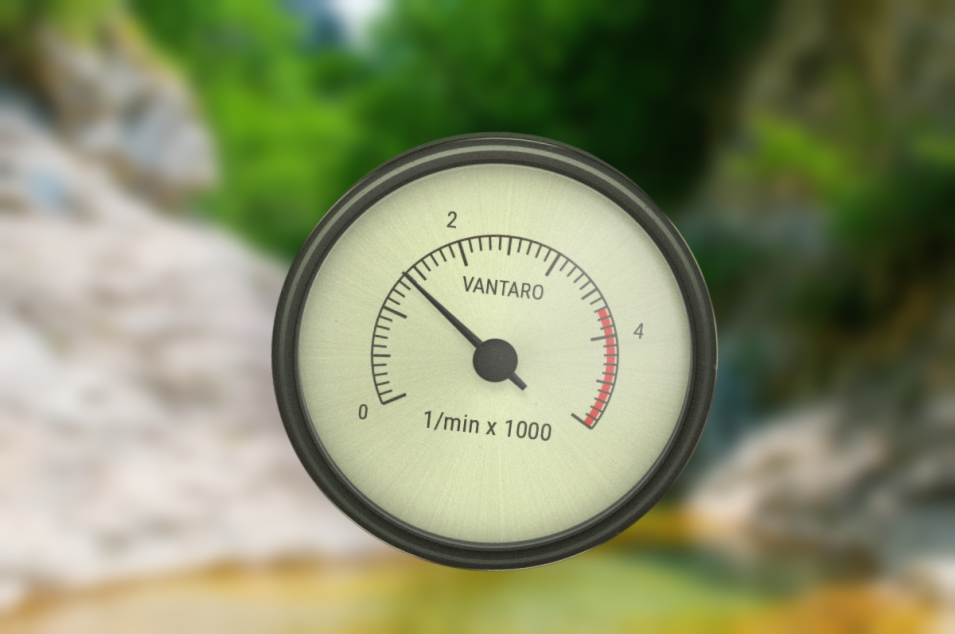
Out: 1400 (rpm)
